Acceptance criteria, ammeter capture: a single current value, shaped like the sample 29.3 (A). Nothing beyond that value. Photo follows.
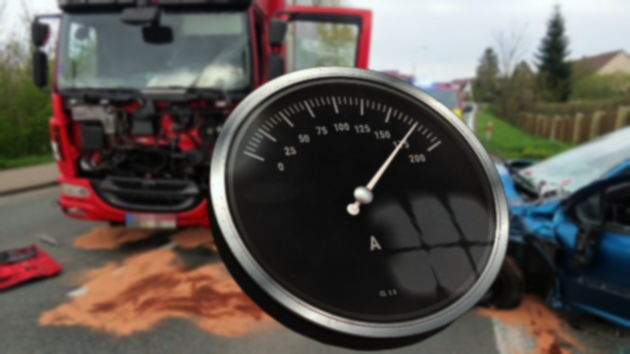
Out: 175 (A)
